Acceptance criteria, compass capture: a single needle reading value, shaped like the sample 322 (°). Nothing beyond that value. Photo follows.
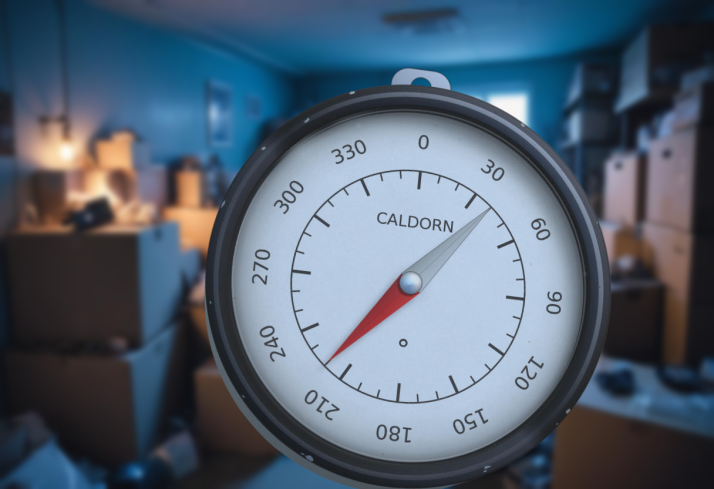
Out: 220 (°)
